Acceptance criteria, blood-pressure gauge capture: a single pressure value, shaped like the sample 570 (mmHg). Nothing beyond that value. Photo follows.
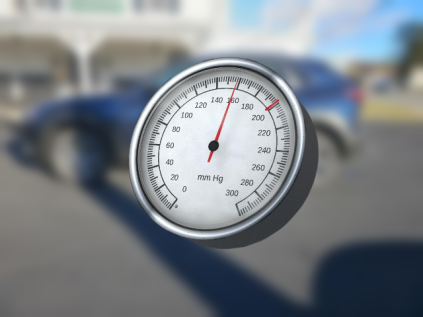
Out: 160 (mmHg)
